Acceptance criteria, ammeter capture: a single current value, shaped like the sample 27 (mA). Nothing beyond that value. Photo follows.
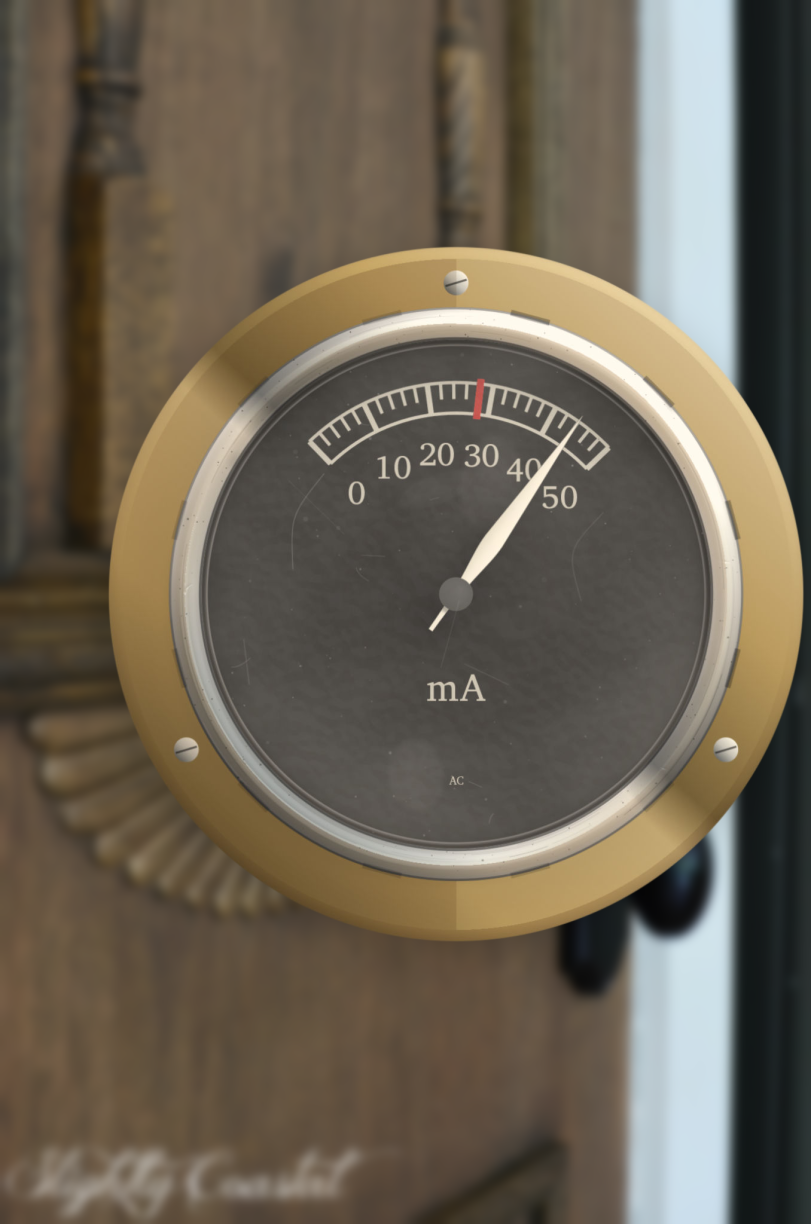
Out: 44 (mA)
